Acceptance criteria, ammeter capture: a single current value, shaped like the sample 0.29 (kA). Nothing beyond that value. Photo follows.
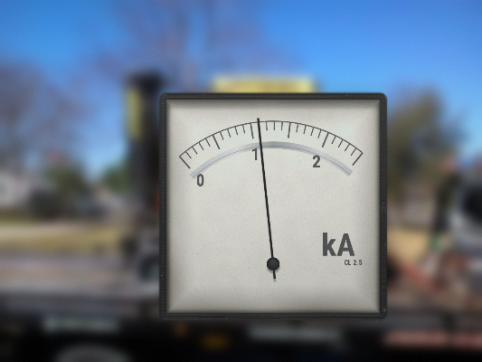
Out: 1.1 (kA)
